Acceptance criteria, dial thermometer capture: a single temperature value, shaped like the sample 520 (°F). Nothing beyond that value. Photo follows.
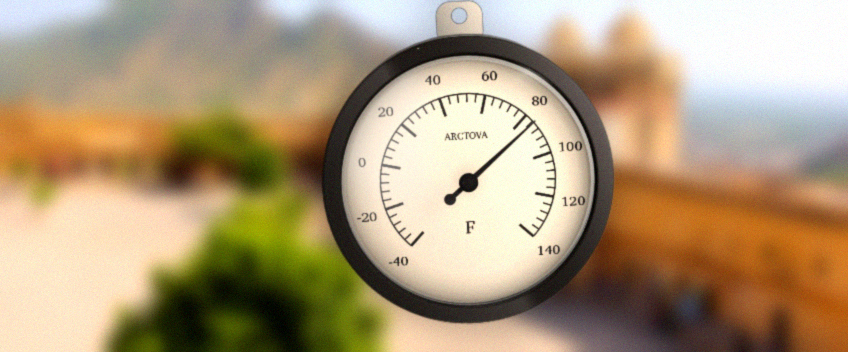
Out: 84 (°F)
